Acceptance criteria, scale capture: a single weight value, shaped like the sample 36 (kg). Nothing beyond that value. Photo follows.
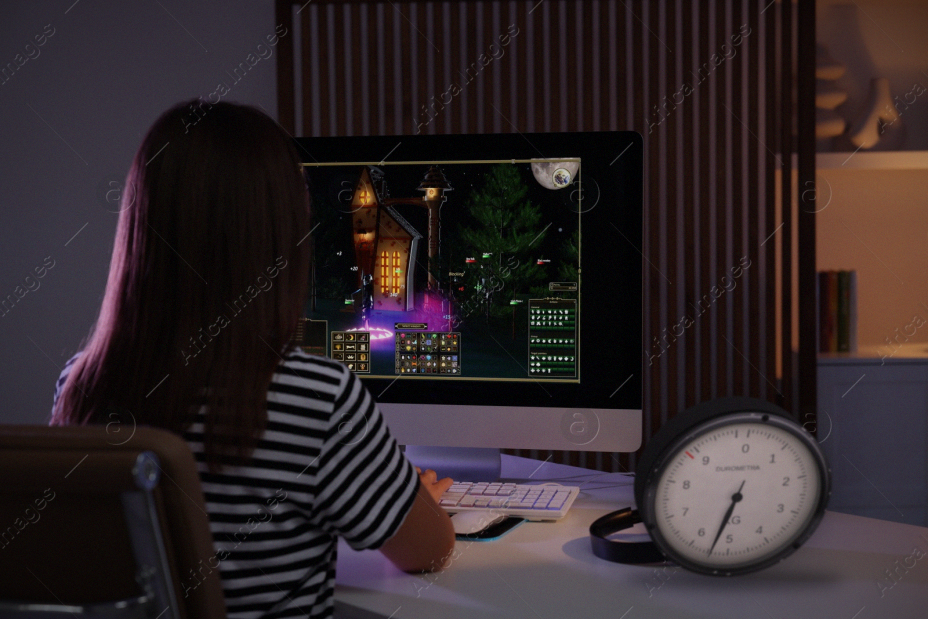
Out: 5.5 (kg)
